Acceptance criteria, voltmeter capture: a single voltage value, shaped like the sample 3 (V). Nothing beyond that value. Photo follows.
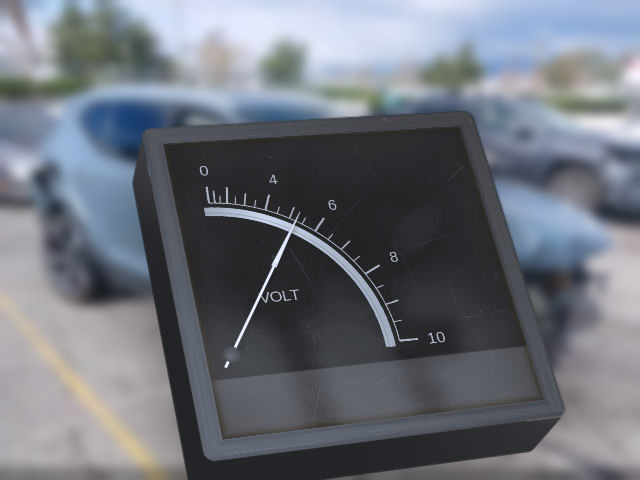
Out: 5.25 (V)
